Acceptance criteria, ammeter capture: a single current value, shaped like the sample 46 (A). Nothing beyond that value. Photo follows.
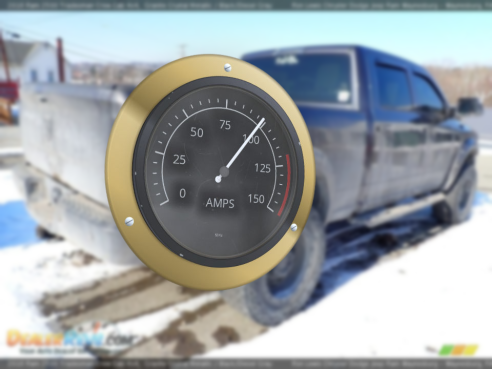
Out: 97.5 (A)
